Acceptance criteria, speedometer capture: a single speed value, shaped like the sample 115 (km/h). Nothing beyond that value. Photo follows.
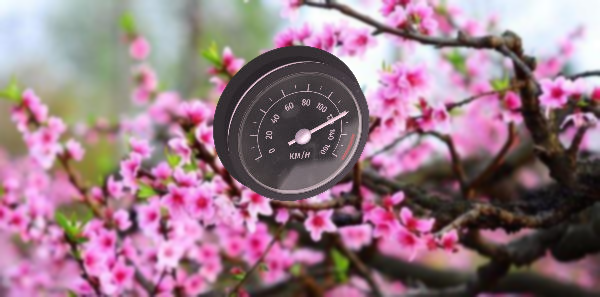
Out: 120 (km/h)
